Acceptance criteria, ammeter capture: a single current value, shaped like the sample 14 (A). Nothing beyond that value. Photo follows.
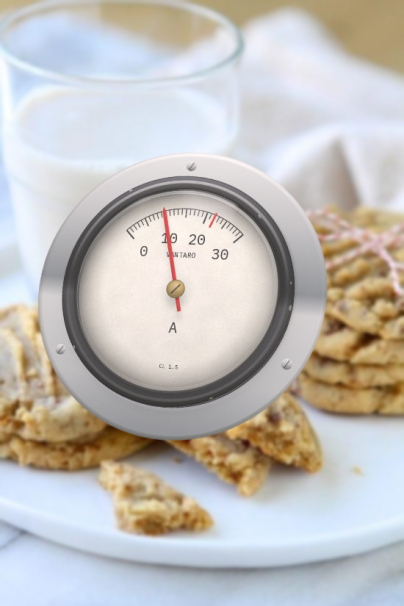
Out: 10 (A)
